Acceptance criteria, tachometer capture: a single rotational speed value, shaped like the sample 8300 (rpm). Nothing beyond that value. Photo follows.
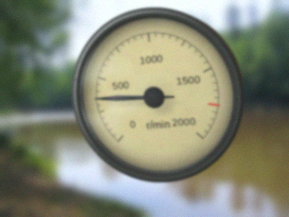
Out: 350 (rpm)
